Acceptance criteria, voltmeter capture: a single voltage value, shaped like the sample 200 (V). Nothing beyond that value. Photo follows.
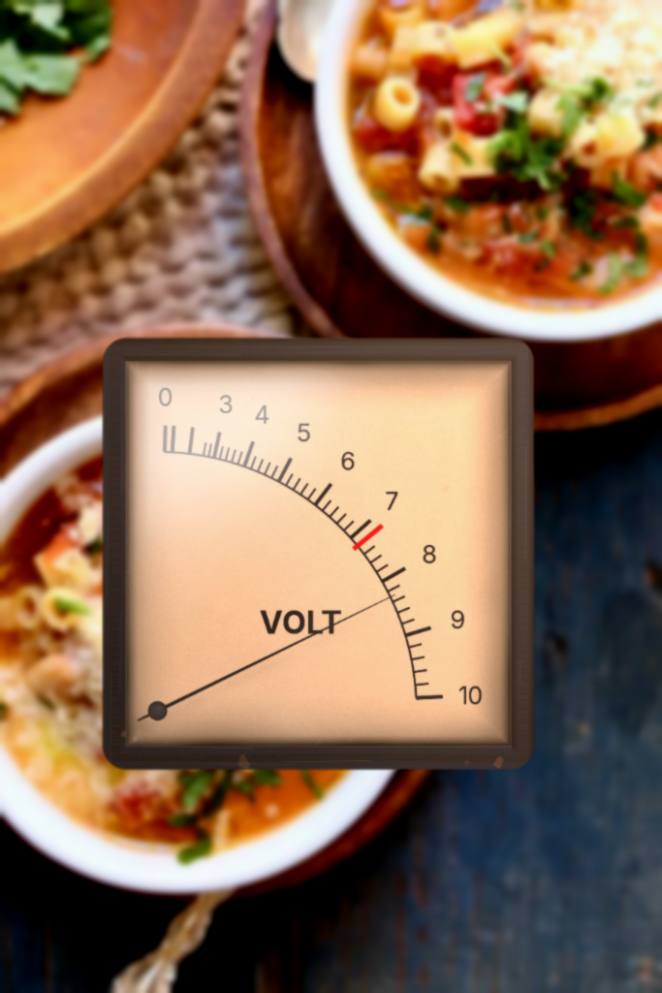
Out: 8.3 (V)
